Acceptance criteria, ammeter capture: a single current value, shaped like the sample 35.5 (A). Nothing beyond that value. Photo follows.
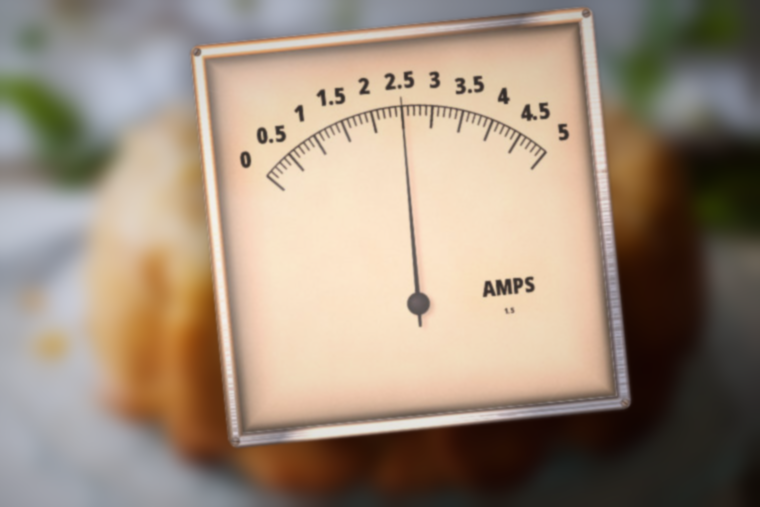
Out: 2.5 (A)
